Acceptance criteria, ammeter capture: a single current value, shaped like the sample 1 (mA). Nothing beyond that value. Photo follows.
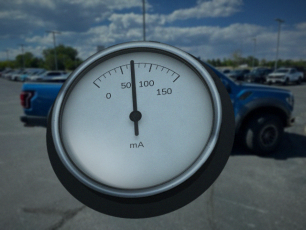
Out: 70 (mA)
